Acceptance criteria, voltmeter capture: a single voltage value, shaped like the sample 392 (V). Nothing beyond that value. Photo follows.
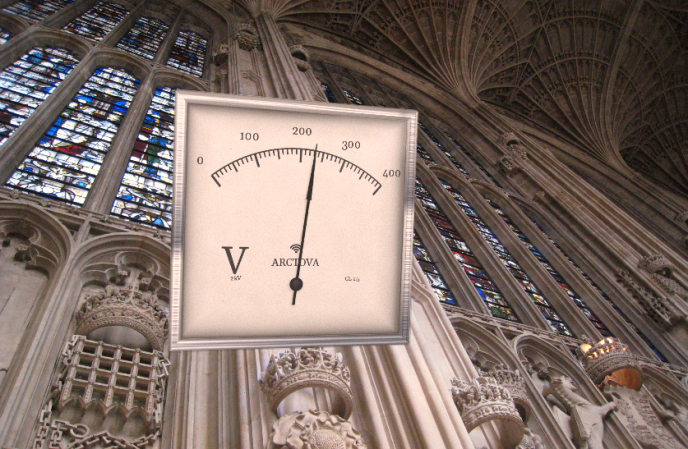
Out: 230 (V)
